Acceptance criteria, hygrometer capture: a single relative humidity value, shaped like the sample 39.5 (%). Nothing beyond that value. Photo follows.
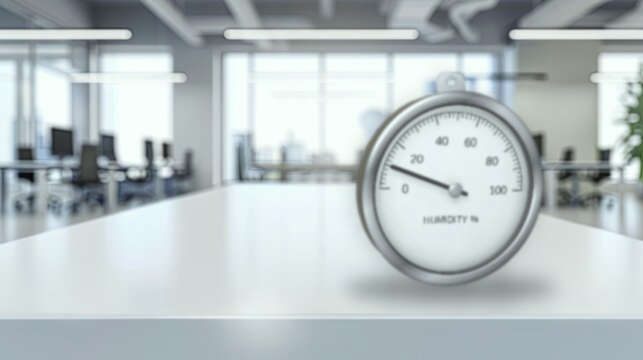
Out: 10 (%)
